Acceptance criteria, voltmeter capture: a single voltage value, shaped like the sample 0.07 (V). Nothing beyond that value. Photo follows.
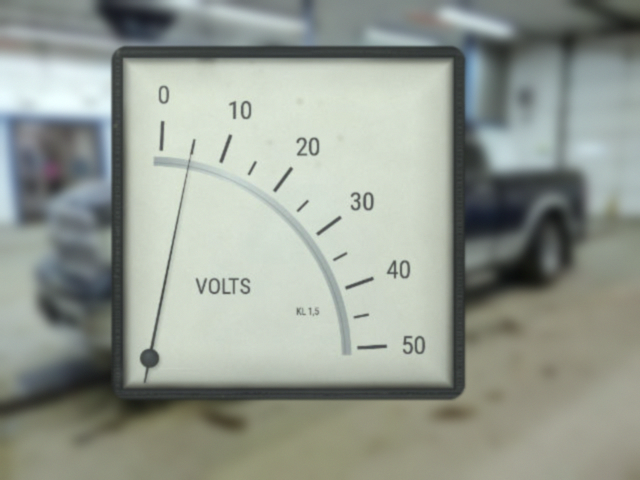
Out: 5 (V)
